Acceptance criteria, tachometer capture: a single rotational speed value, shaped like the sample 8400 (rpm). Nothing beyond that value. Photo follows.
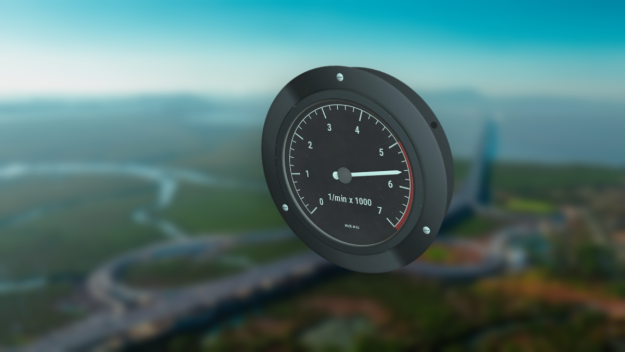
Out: 5600 (rpm)
